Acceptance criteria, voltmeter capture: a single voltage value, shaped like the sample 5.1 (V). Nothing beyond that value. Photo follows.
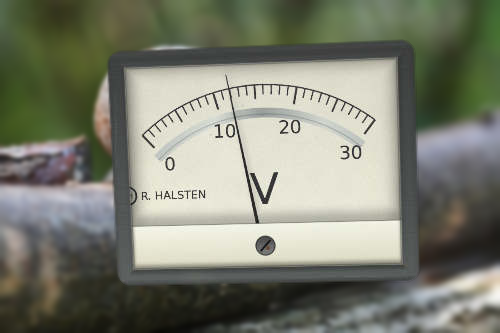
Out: 12 (V)
